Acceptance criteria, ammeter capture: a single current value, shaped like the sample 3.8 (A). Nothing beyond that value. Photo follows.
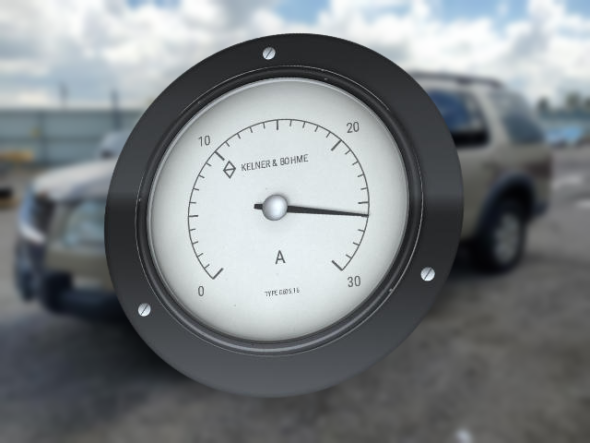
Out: 26 (A)
